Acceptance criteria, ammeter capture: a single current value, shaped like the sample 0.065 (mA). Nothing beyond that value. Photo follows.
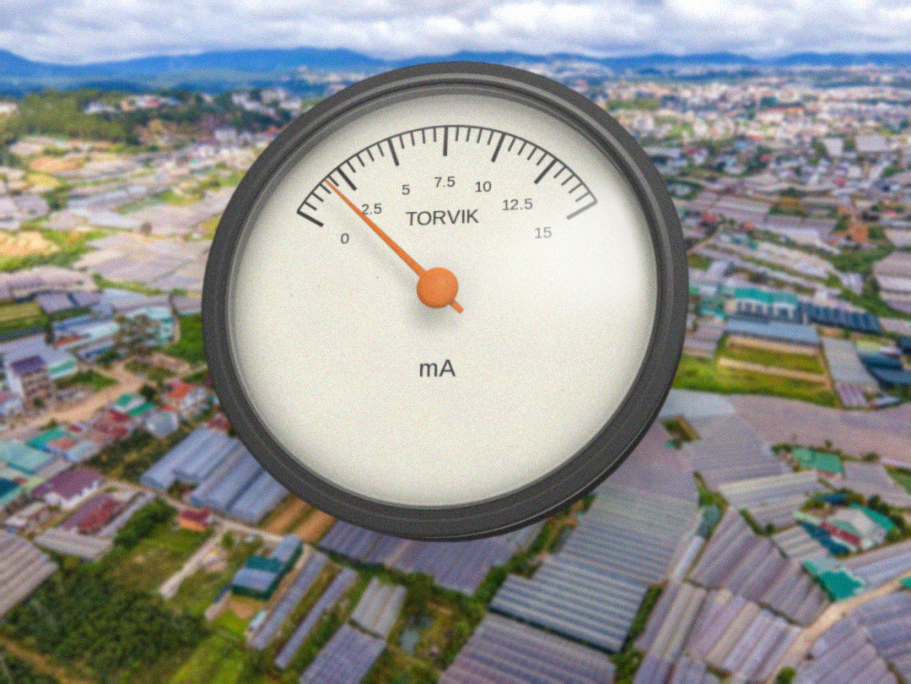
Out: 1.75 (mA)
